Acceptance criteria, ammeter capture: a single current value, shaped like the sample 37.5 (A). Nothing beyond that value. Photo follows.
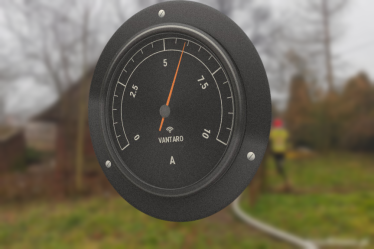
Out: 6 (A)
